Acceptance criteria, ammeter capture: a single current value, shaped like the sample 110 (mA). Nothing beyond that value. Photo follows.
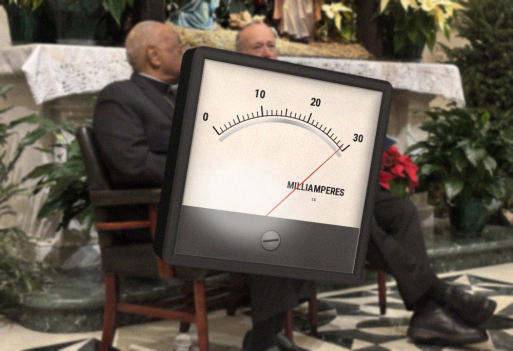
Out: 29 (mA)
